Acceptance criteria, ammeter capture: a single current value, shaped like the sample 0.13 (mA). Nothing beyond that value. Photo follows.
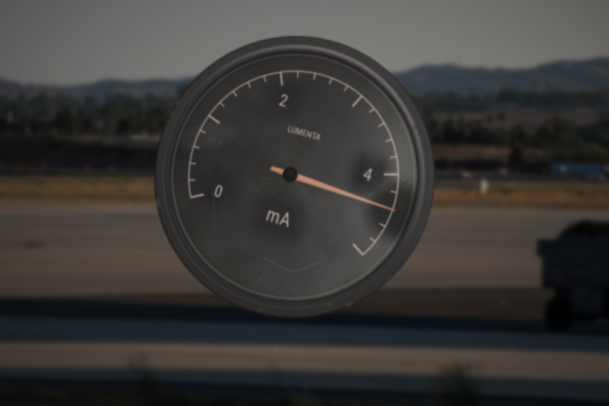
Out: 4.4 (mA)
